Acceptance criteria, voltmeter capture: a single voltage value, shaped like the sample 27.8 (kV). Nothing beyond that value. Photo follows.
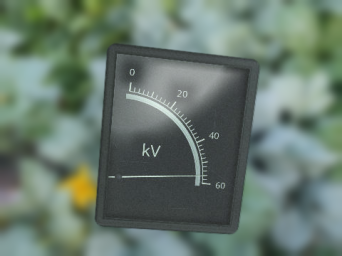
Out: 56 (kV)
